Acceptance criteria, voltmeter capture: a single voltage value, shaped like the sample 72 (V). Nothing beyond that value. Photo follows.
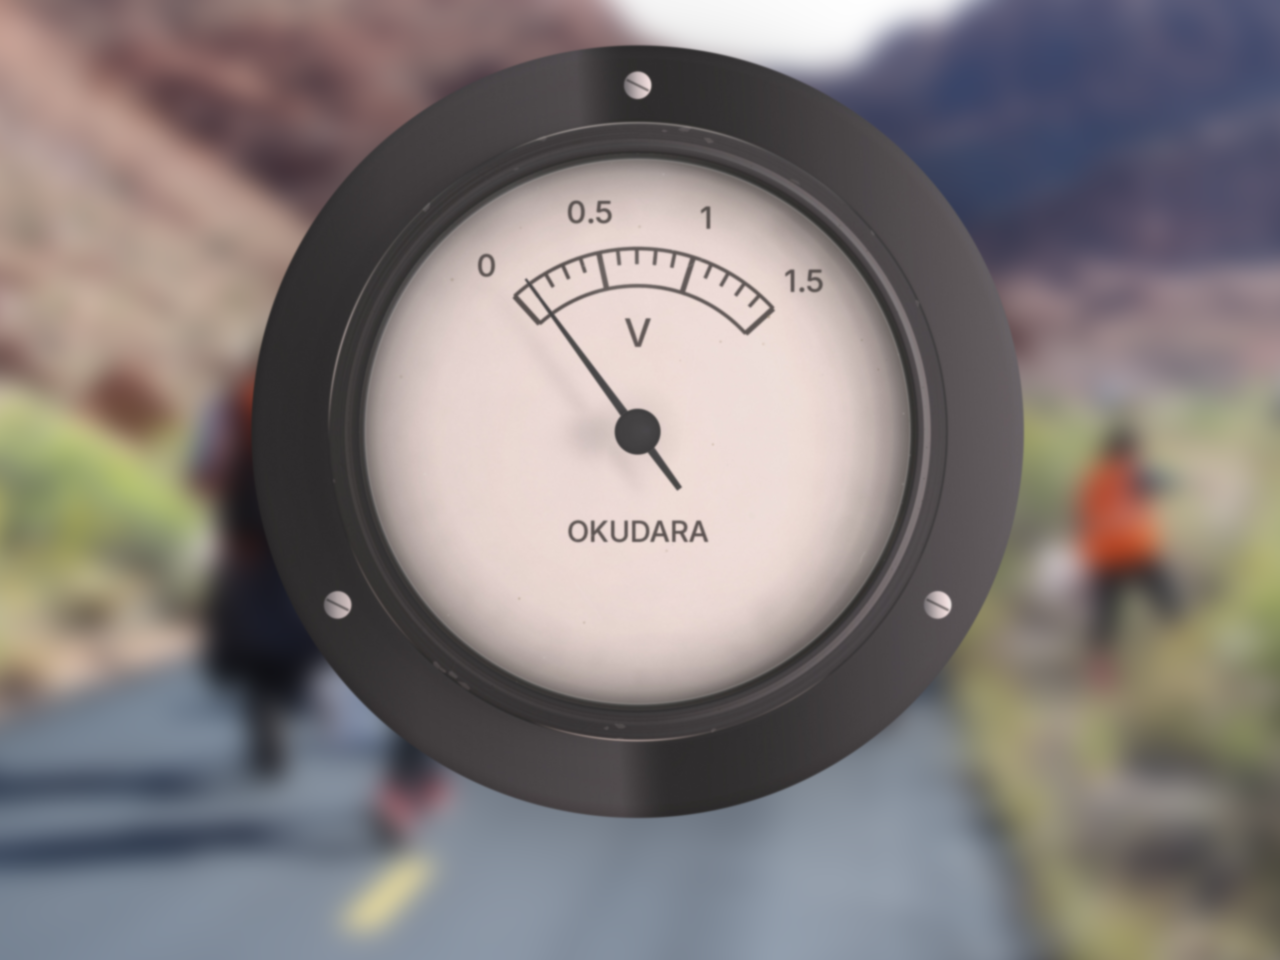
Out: 0.1 (V)
